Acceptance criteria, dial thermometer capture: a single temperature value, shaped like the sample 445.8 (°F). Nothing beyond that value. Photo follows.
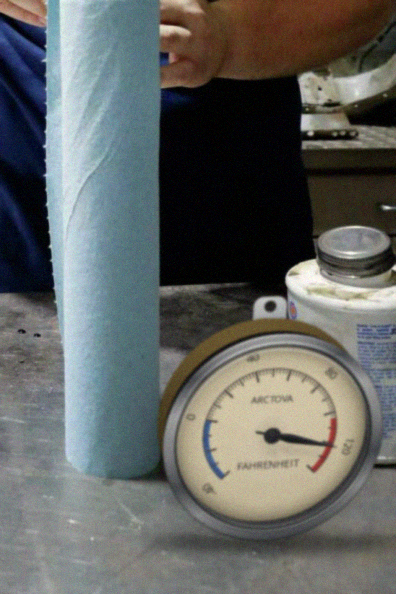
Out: 120 (°F)
